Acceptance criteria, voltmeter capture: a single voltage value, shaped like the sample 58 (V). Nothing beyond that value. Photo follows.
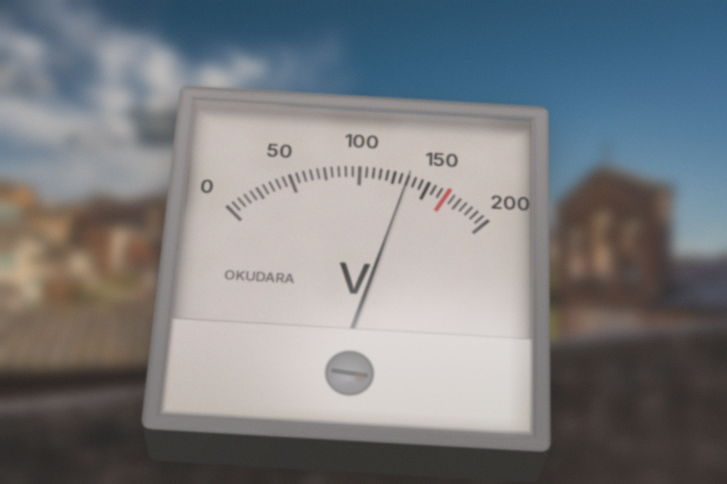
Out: 135 (V)
